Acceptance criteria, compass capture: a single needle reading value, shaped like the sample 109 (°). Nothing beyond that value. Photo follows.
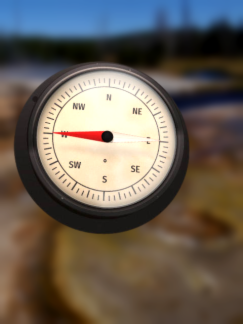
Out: 270 (°)
